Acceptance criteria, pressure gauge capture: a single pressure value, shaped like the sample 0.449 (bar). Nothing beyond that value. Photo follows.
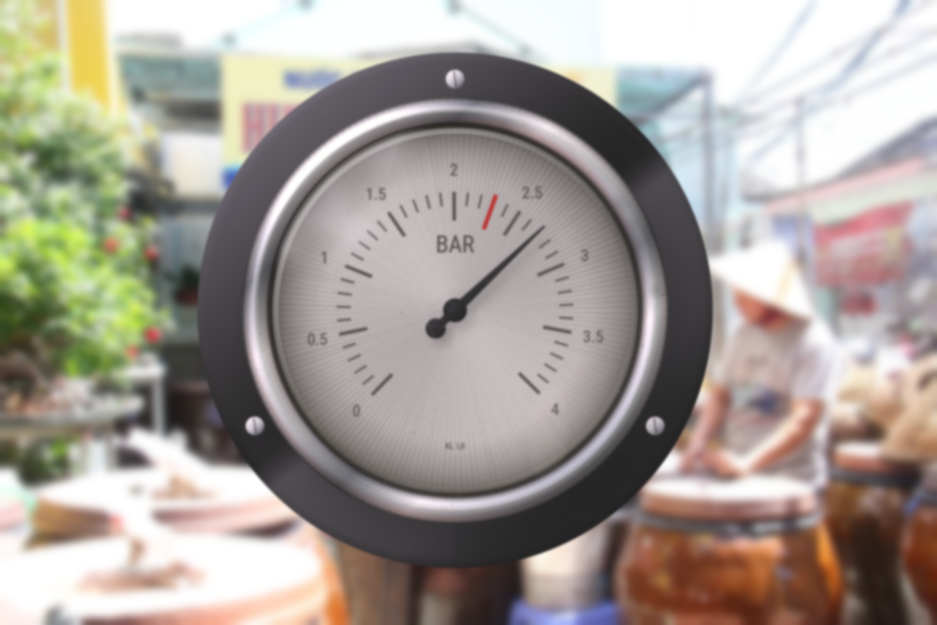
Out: 2.7 (bar)
